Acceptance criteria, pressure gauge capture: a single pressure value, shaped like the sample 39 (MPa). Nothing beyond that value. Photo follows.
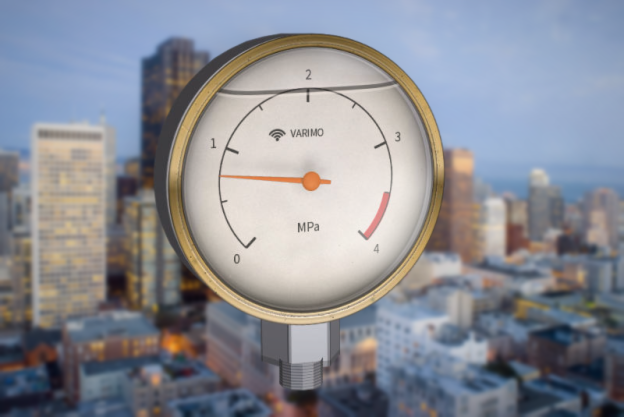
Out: 0.75 (MPa)
